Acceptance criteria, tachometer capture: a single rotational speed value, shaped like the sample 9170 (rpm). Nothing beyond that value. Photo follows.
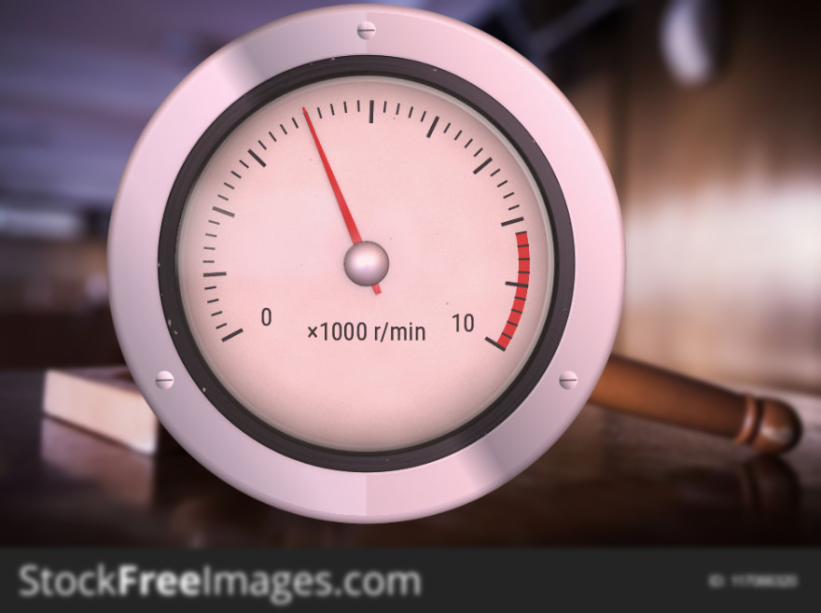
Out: 4000 (rpm)
